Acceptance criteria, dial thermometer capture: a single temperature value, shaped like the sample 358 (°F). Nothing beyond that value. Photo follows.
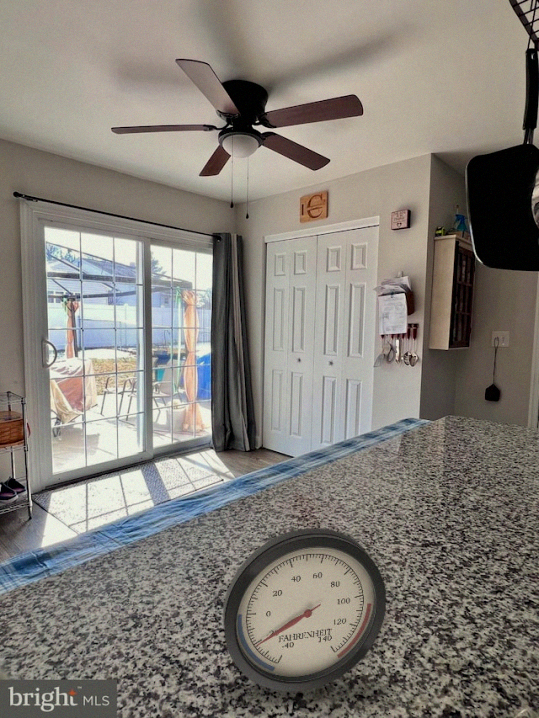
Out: -20 (°F)
